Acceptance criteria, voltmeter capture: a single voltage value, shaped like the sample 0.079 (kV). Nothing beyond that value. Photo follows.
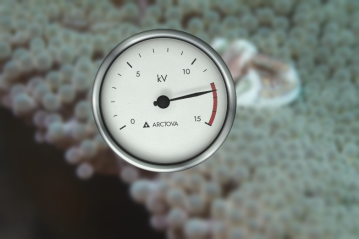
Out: 12.5 (kV)
